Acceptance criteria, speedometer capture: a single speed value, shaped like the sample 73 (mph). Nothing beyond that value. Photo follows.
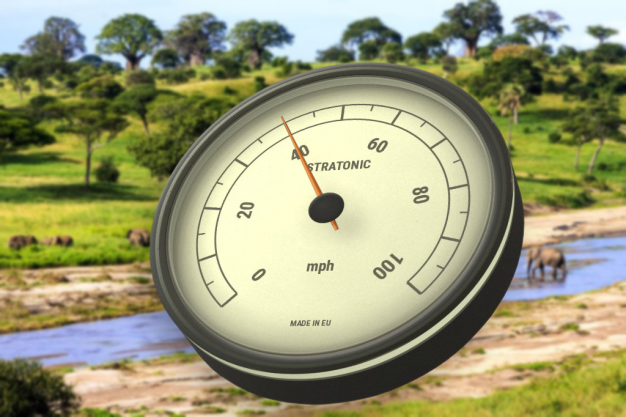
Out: 40 (mph)
